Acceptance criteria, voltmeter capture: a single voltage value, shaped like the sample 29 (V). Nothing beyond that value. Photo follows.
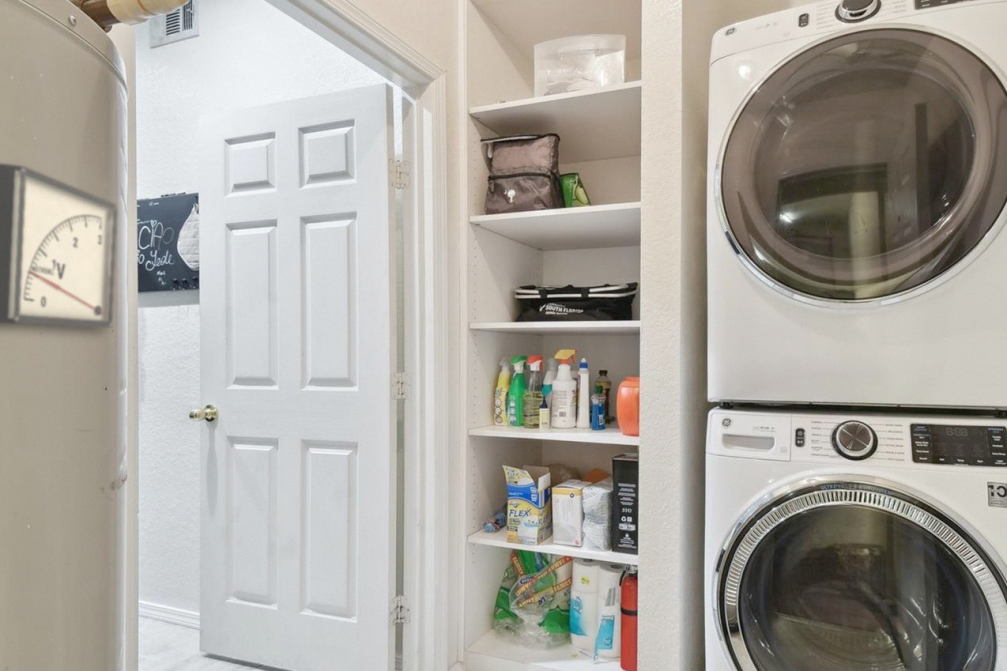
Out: 0.5 (V)
